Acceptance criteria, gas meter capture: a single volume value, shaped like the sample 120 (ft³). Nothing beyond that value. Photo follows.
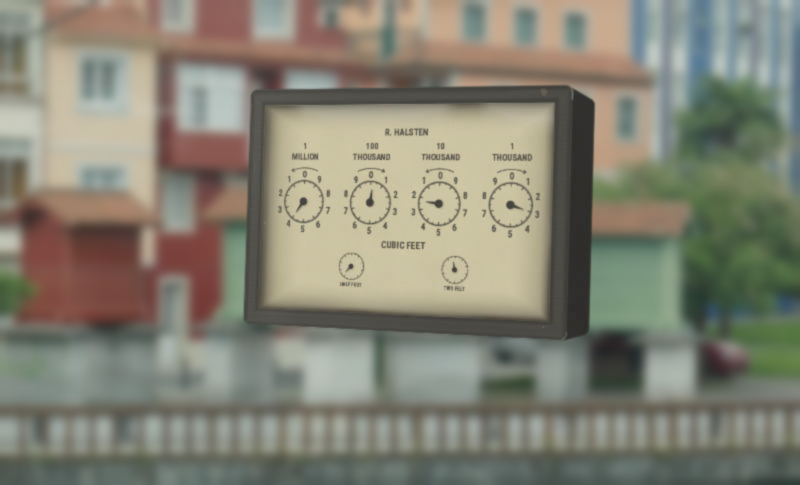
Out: 402300 (ft³)
